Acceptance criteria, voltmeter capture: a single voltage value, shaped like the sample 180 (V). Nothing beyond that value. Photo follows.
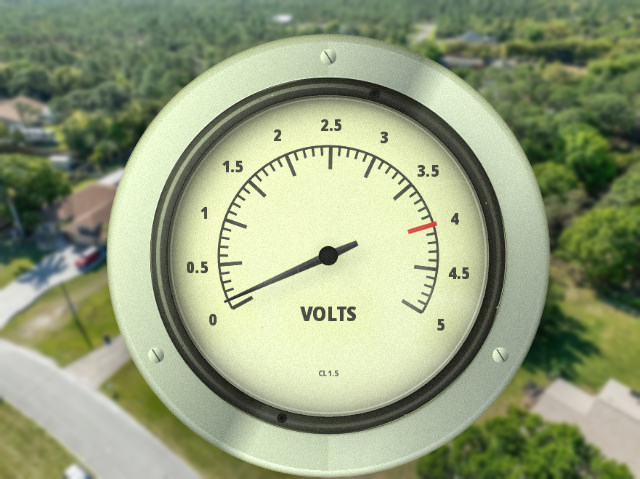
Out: 0.1 (V)
